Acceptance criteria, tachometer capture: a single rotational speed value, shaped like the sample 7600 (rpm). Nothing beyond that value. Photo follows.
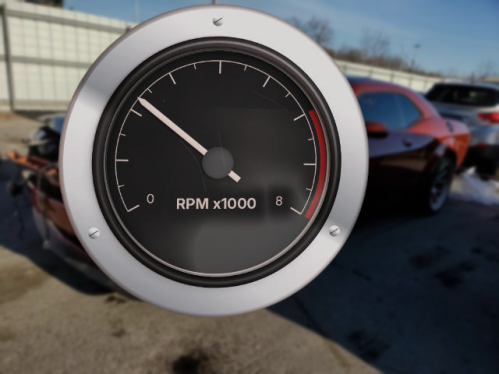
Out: 2250 (rpm)
